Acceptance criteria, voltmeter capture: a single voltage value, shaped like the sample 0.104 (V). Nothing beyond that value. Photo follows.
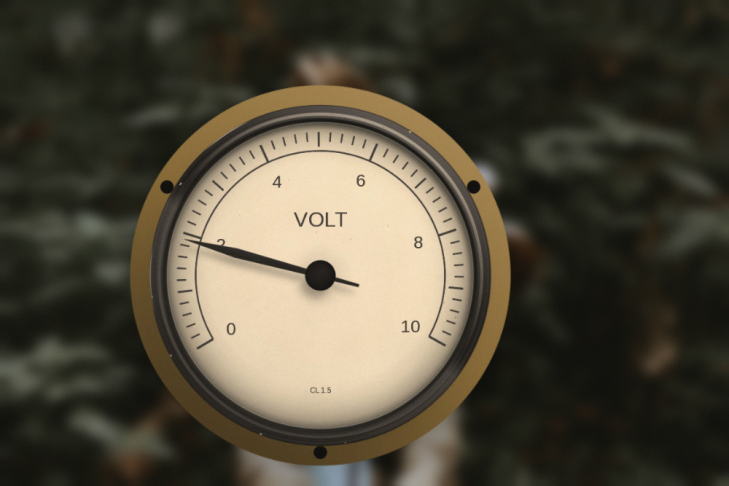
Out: 1.9 (V)
